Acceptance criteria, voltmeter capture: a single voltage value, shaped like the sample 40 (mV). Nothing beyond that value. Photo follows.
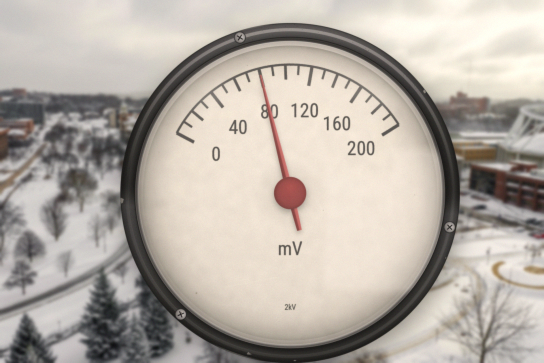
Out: 80 (mV)
